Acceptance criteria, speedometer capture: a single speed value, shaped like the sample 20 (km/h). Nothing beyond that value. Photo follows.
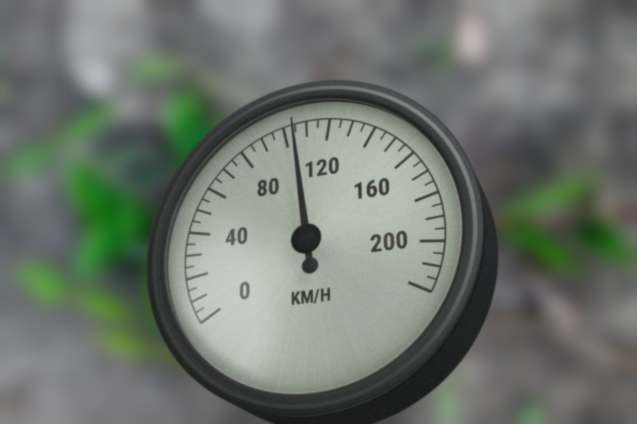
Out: 105 (km/h)
